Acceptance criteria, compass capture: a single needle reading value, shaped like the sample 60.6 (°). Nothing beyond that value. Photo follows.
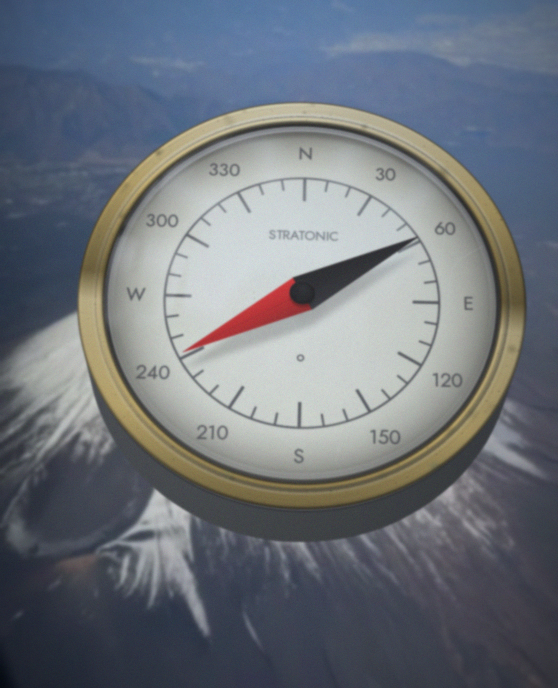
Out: 240 (°)
